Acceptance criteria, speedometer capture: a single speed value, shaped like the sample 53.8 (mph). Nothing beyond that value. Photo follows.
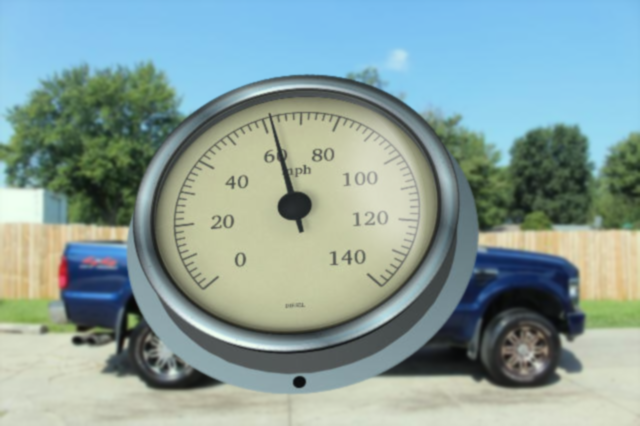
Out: 62 (mph)
